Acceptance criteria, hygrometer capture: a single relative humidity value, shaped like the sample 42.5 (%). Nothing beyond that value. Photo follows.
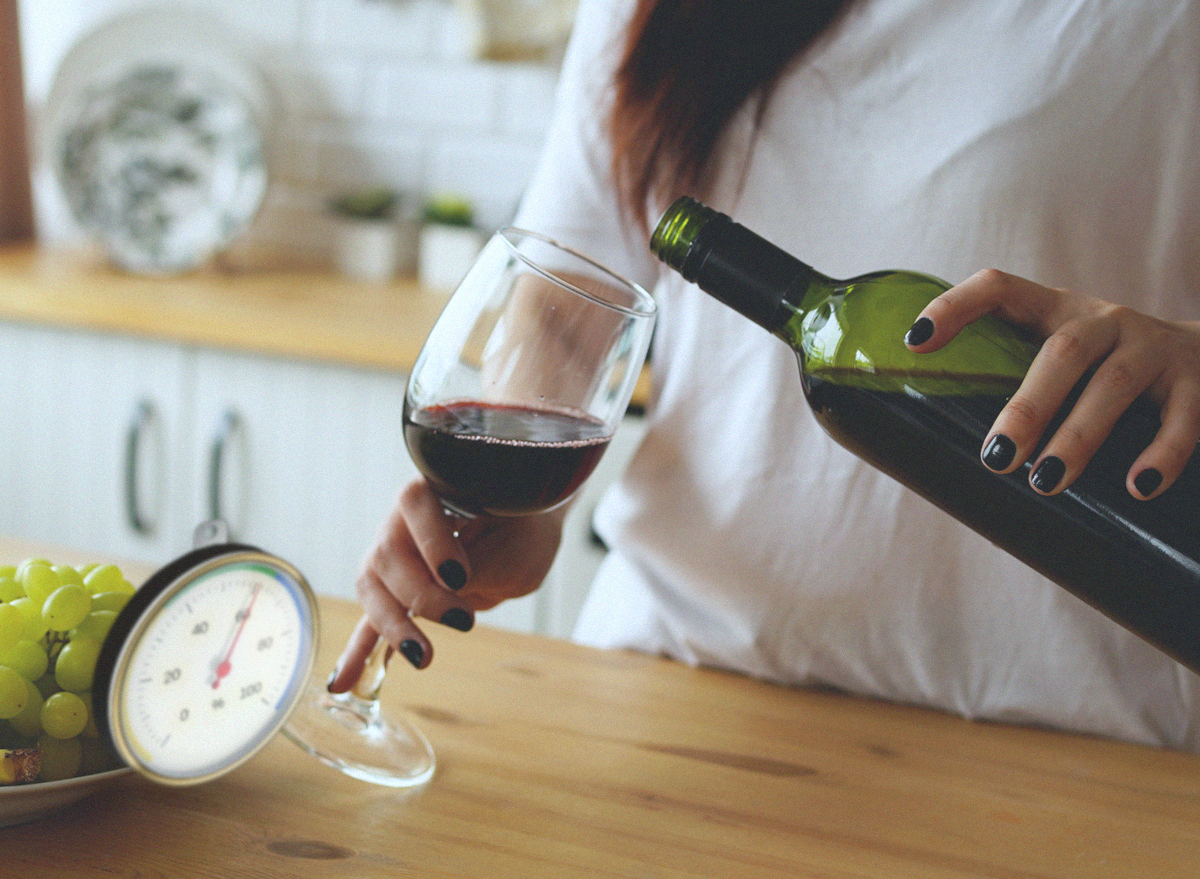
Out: 60 (%)
